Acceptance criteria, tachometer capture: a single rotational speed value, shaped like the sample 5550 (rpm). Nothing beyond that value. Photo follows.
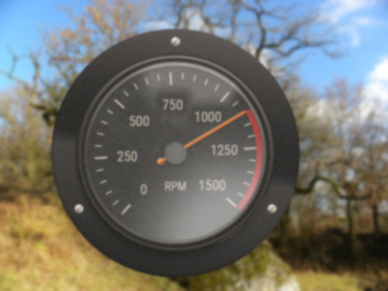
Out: 1100 (rpm)
